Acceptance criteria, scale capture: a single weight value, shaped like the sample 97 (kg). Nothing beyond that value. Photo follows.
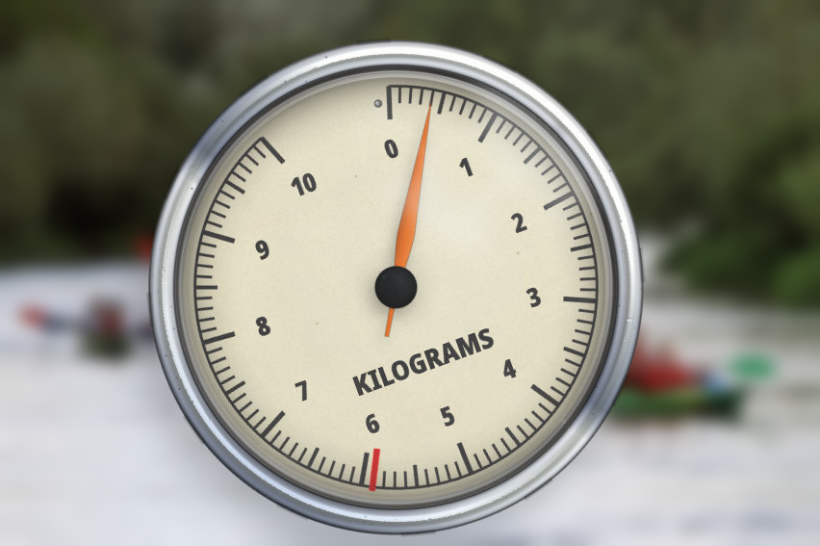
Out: 0.4 (kg)
